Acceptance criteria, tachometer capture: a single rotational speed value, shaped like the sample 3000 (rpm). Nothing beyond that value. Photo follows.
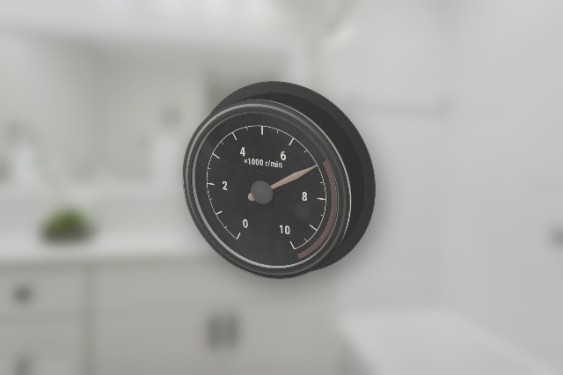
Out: 7000 (rpm)
